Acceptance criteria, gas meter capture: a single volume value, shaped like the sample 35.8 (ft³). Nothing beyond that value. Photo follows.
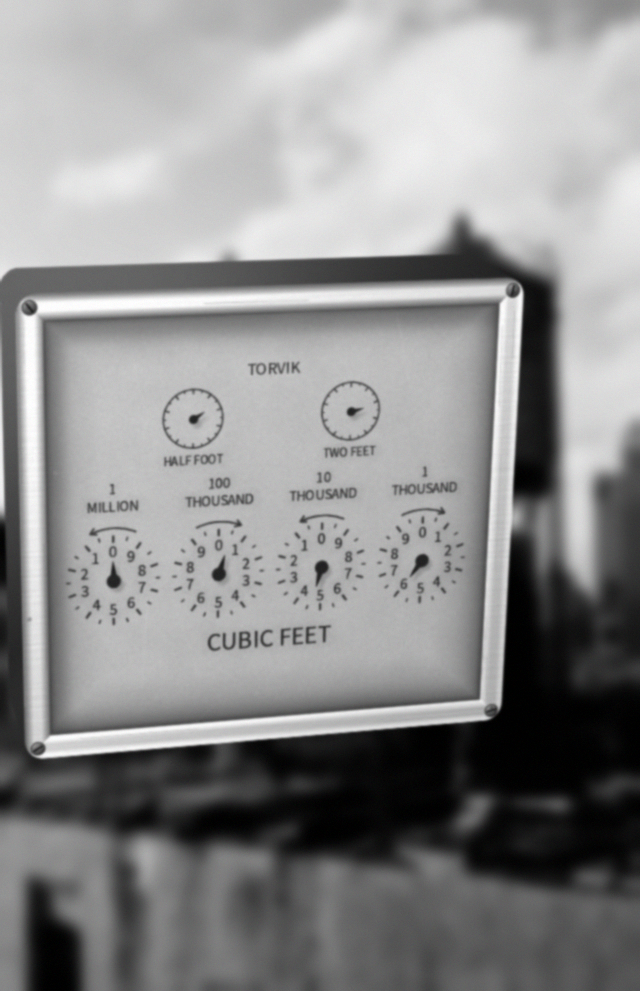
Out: 4600 (ft³)
